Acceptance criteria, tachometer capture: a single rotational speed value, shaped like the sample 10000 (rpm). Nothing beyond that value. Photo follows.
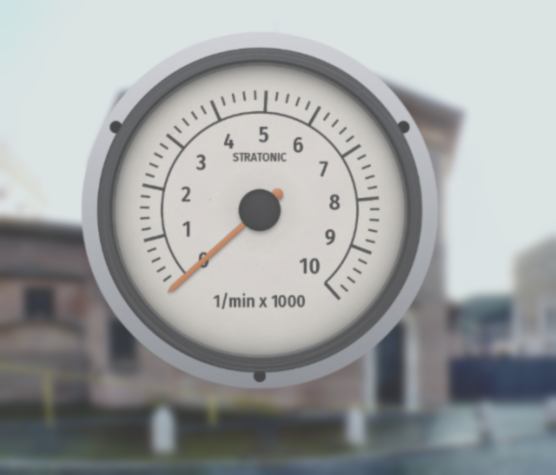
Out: 0 (rpm)
